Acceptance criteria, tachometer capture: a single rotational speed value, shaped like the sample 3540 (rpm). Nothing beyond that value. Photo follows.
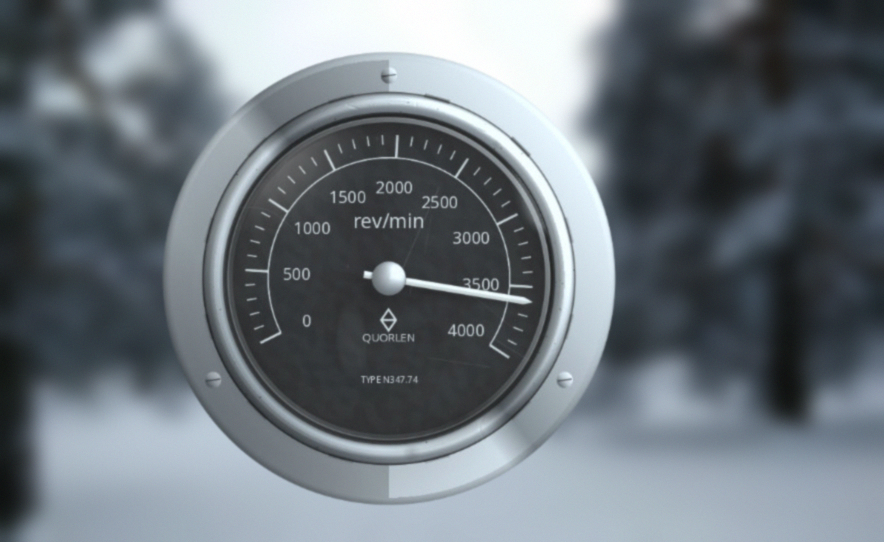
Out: 3600 (rpm)
